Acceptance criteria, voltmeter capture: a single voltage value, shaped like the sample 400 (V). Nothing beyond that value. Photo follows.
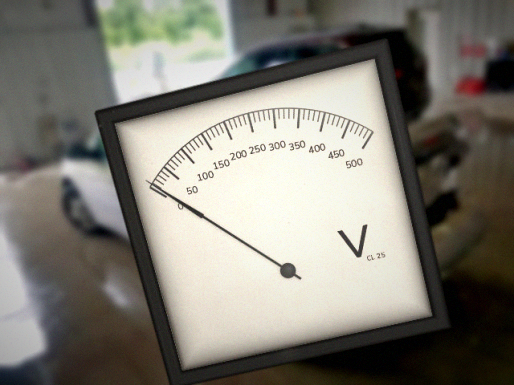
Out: 10 (V)
